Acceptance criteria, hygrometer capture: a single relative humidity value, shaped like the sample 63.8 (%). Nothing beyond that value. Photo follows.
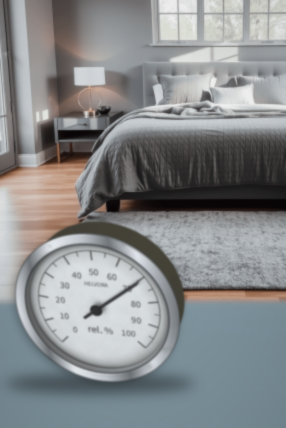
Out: 70 (%)
